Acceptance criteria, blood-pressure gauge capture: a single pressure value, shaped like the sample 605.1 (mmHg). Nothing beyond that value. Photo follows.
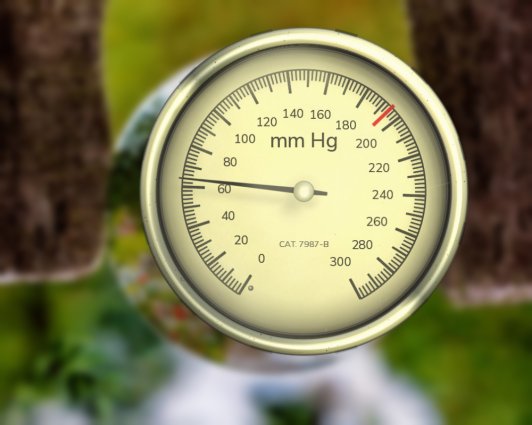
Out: 64 (mmHg)
